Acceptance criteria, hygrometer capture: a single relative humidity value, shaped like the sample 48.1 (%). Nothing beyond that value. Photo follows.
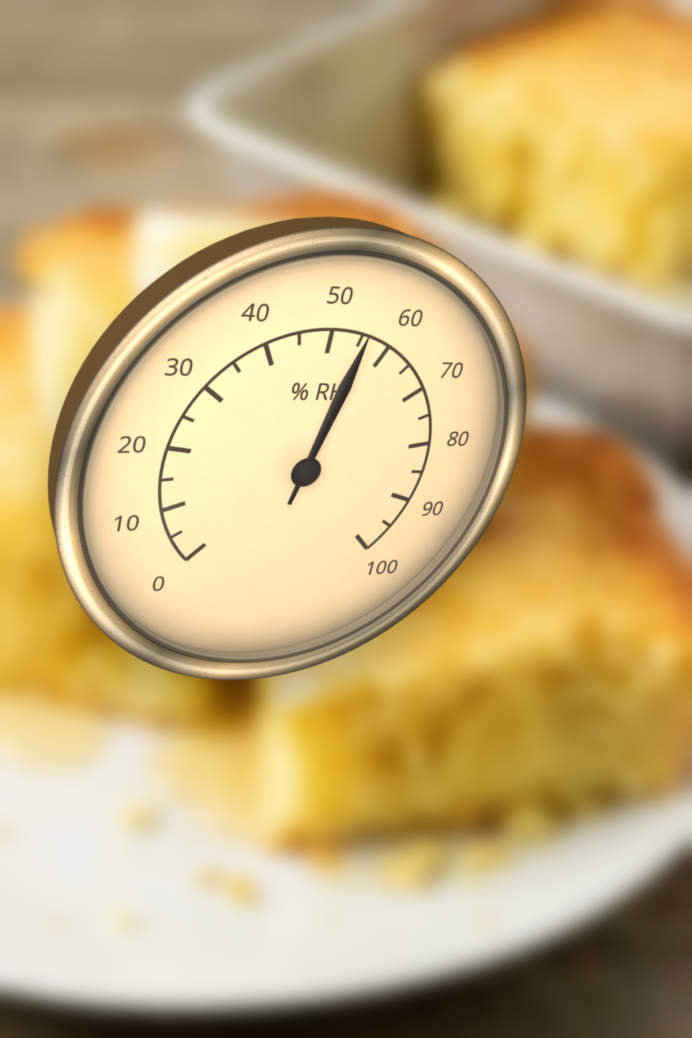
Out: 55 (%)
